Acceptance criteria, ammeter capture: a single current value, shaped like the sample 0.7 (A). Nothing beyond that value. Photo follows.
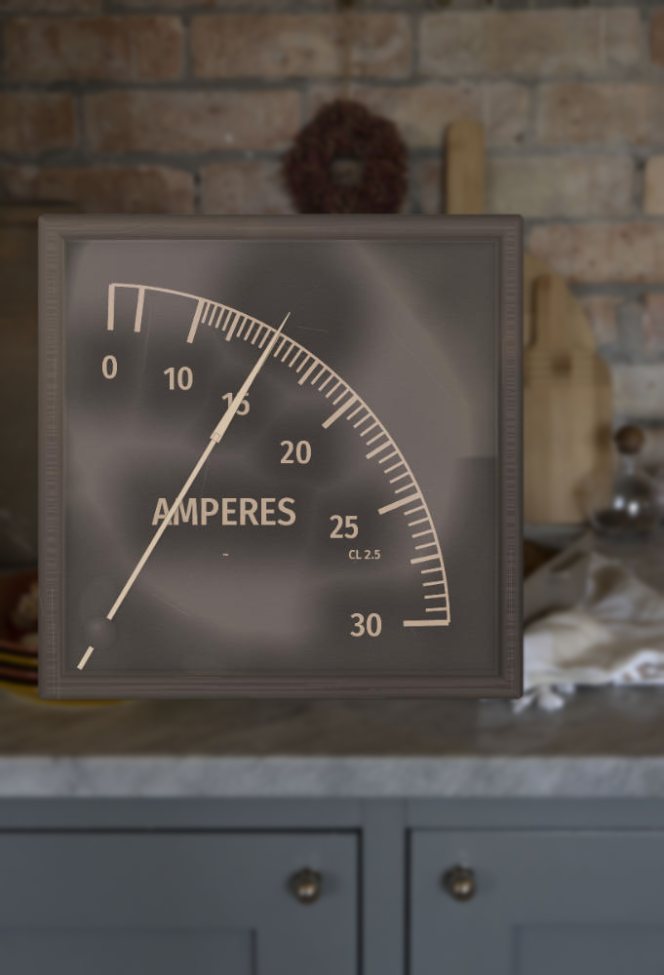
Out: 15 (A)
